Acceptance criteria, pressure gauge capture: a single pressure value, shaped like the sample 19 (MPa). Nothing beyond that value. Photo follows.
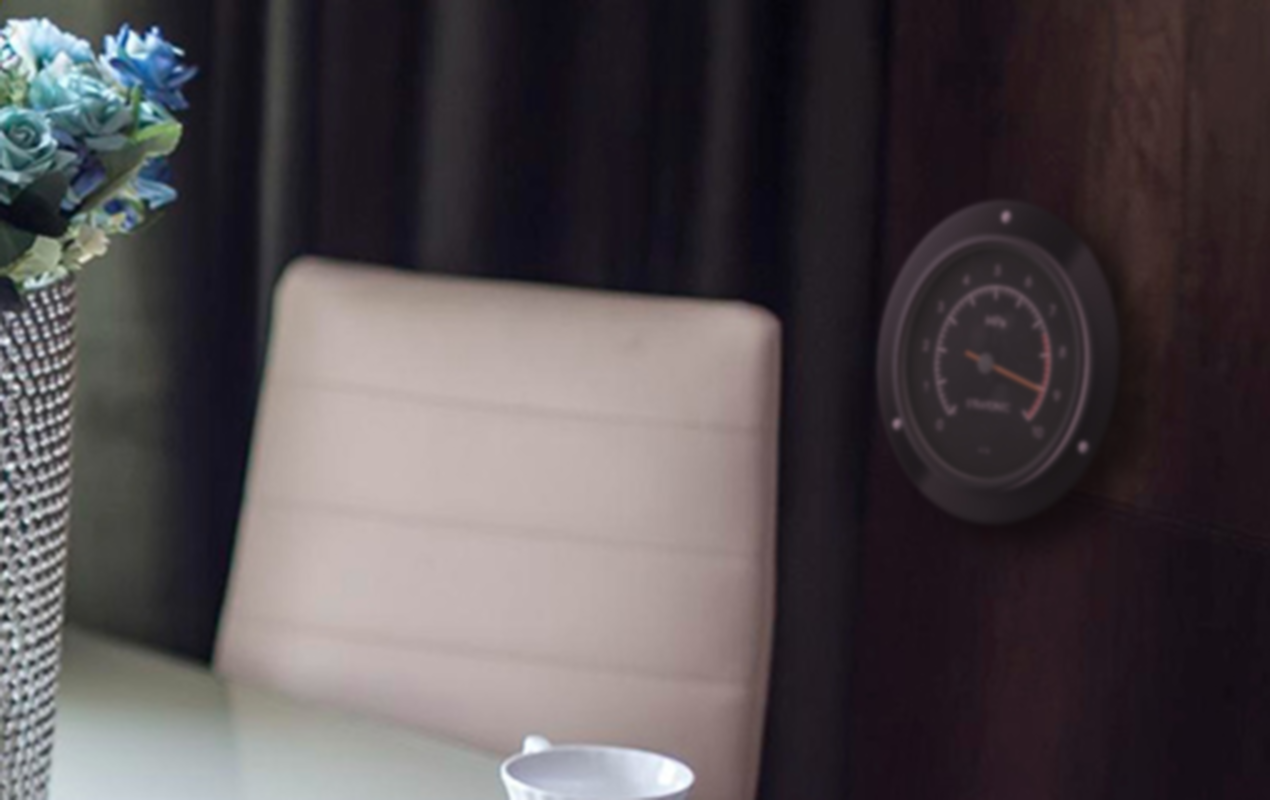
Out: 9 (MPa)
